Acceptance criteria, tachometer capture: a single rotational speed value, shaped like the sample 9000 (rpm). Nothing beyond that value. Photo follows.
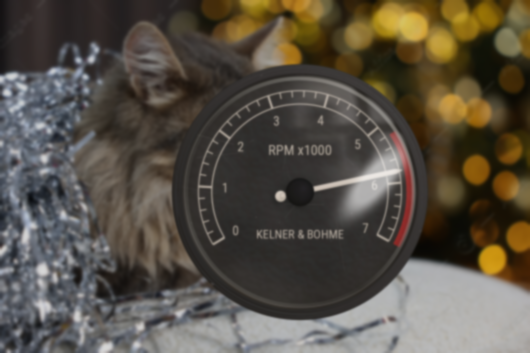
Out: 5800 (rpm)
